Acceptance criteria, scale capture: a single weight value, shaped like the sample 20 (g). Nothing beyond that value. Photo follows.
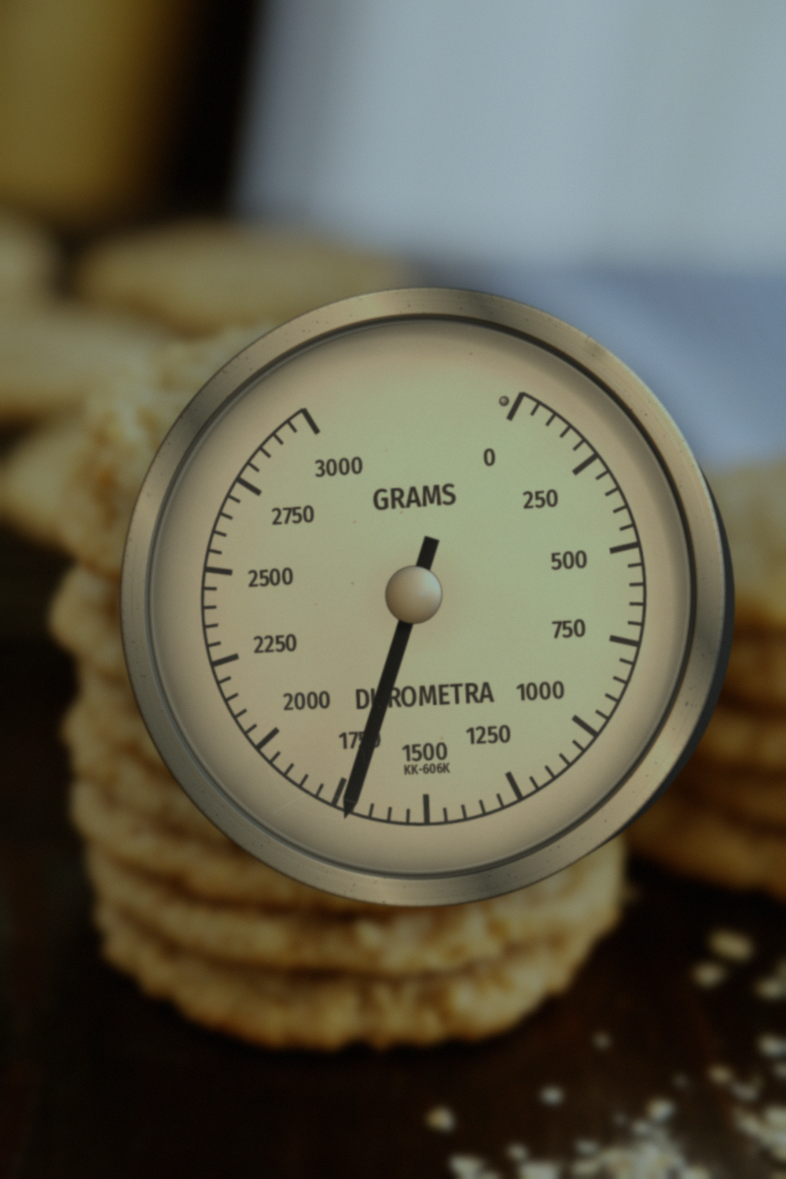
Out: 1700 (g)
